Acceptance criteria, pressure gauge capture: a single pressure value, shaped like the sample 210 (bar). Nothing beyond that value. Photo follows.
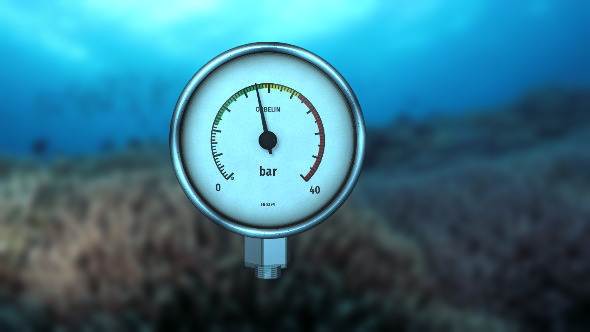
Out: 18 (bar)
